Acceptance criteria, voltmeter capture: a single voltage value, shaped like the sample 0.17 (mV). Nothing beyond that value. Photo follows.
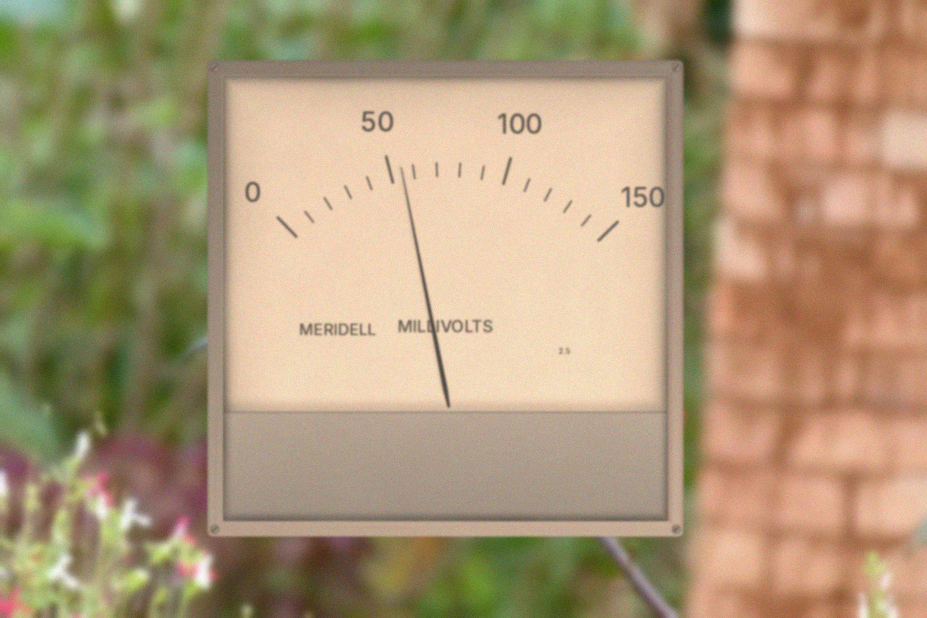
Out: 55 (mV)
